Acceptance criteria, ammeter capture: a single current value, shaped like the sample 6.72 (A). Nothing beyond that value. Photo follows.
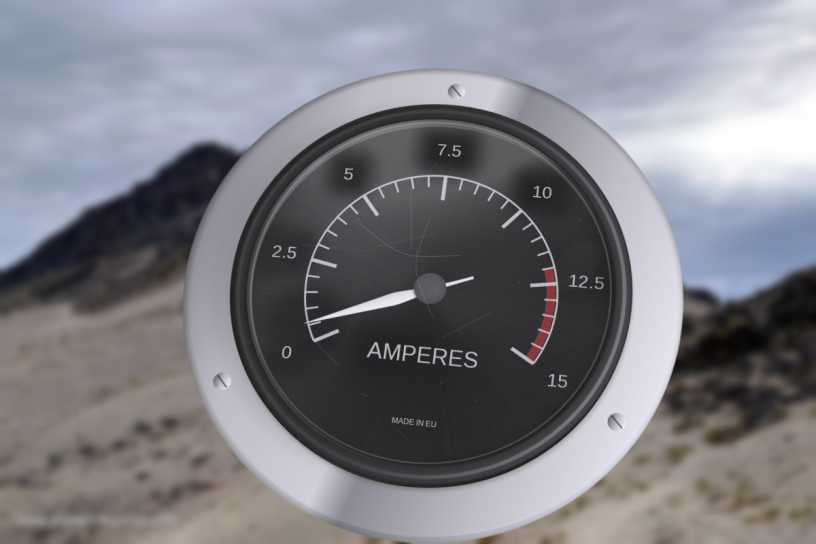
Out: 0.5 (A)
